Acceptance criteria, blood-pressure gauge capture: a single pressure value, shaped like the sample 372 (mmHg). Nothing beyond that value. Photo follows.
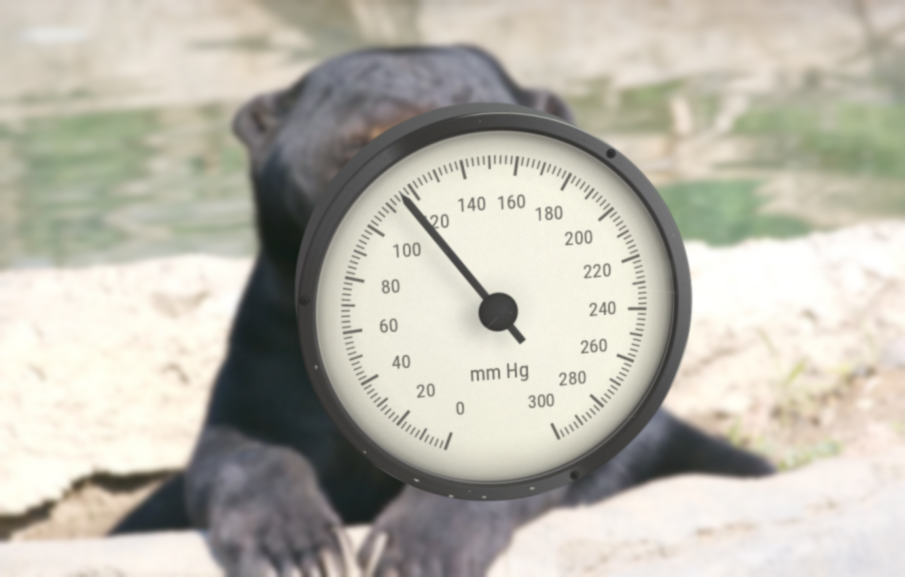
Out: 116 (mmHg)
